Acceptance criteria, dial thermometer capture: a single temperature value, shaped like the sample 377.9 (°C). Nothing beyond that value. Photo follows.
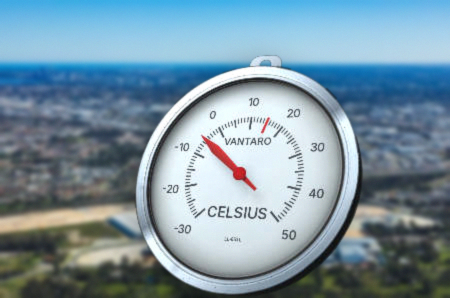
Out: -5 (°C)
